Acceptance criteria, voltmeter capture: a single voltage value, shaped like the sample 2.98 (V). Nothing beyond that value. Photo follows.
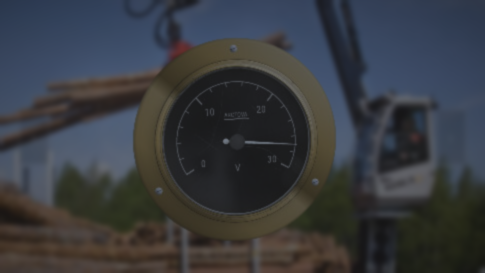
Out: 27 (V)
